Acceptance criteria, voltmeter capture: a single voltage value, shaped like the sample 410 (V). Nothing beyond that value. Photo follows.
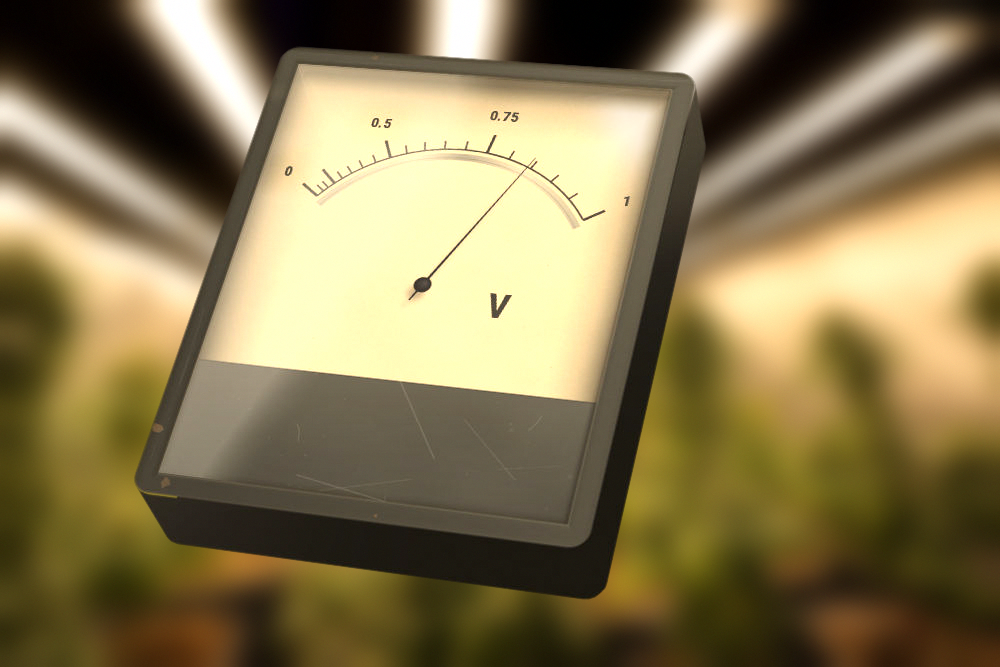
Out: 0.85 (V)
